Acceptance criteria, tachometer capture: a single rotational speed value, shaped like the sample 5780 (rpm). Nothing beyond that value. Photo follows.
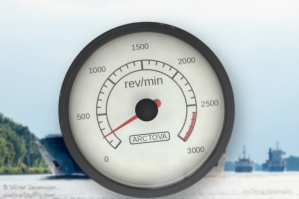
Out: 200 (rpm)
